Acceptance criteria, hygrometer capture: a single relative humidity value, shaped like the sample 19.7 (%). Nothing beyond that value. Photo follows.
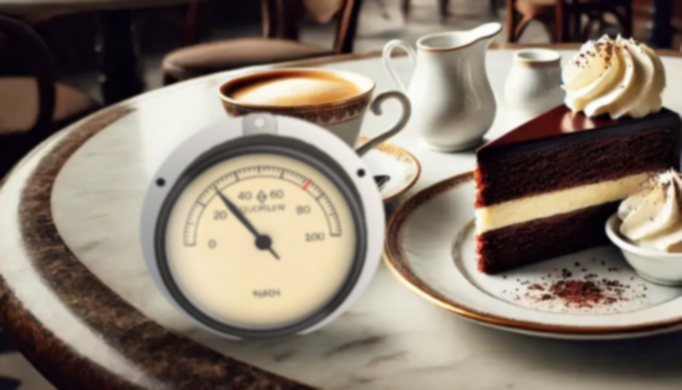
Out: 30 (%)
